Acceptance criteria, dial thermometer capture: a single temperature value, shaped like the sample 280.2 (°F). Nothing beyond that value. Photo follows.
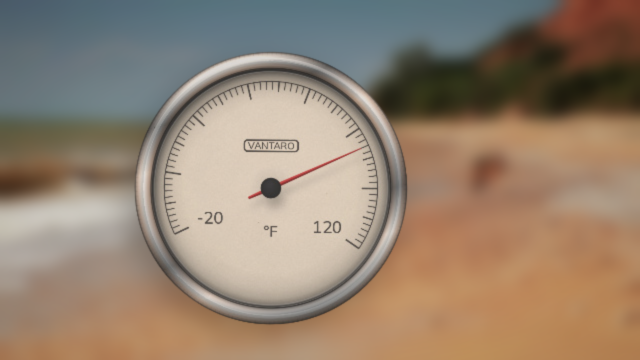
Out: 86 (°F)
